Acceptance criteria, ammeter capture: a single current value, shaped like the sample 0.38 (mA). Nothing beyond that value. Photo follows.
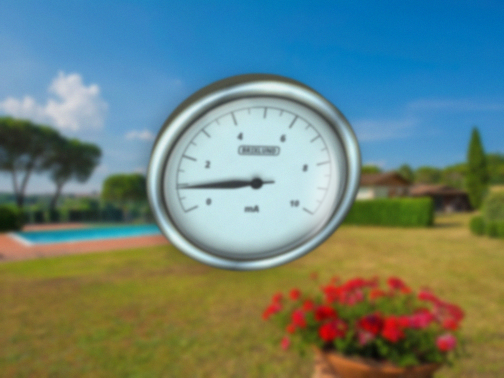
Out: 1 (mA)
